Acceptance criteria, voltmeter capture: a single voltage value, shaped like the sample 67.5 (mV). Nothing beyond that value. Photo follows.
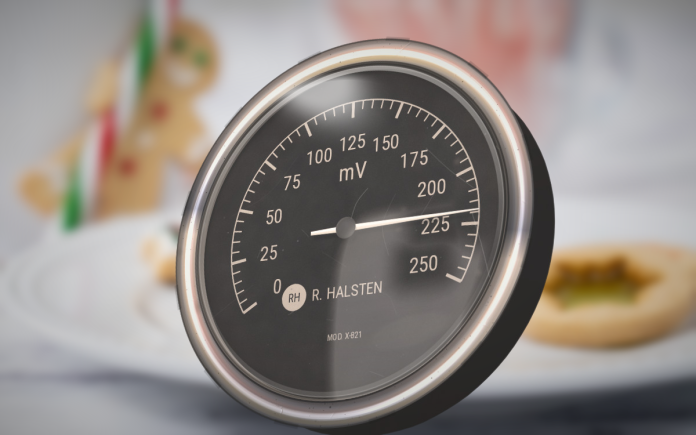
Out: 220 (mV)
